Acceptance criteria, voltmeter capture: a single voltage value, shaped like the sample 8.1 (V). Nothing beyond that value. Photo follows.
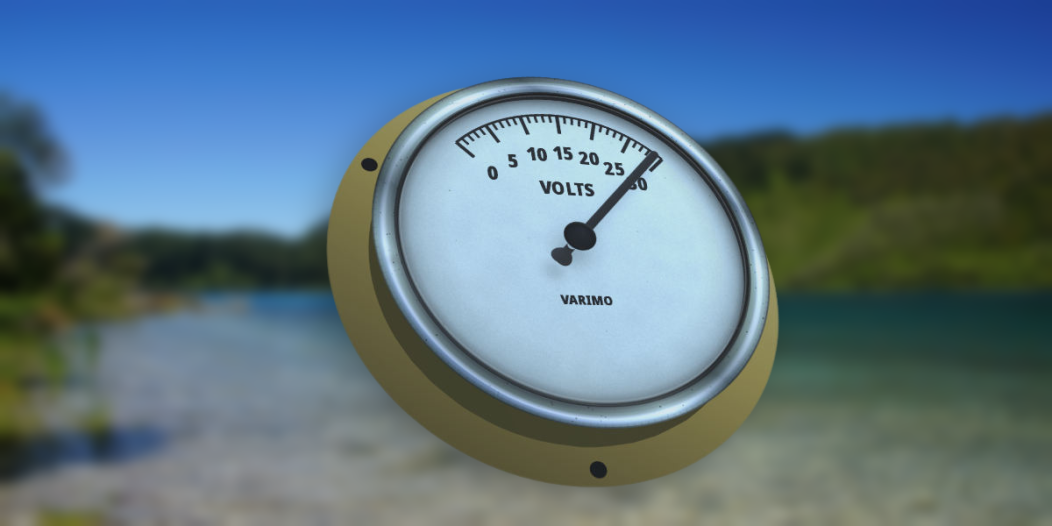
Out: 29 (V)
